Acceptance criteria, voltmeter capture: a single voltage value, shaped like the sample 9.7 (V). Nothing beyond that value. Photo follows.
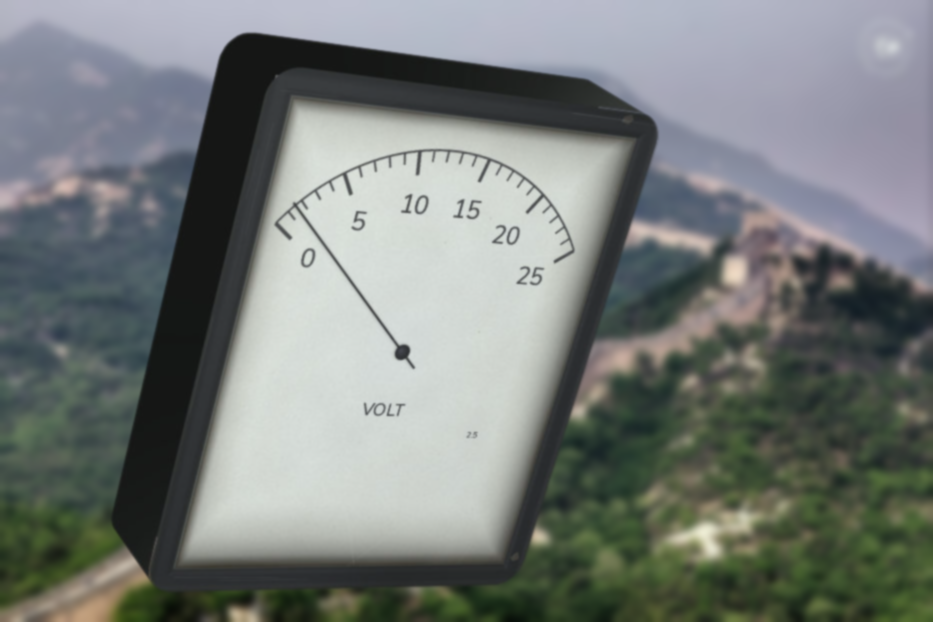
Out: 1.5 (V)
